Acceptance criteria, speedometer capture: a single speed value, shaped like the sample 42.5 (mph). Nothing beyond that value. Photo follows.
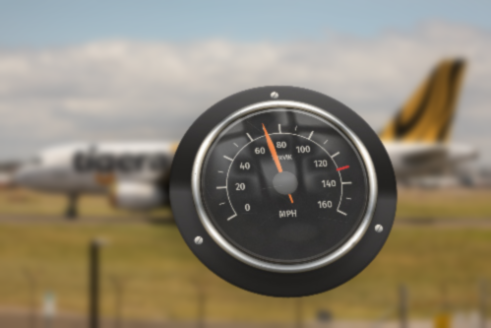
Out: 70 (mph)
